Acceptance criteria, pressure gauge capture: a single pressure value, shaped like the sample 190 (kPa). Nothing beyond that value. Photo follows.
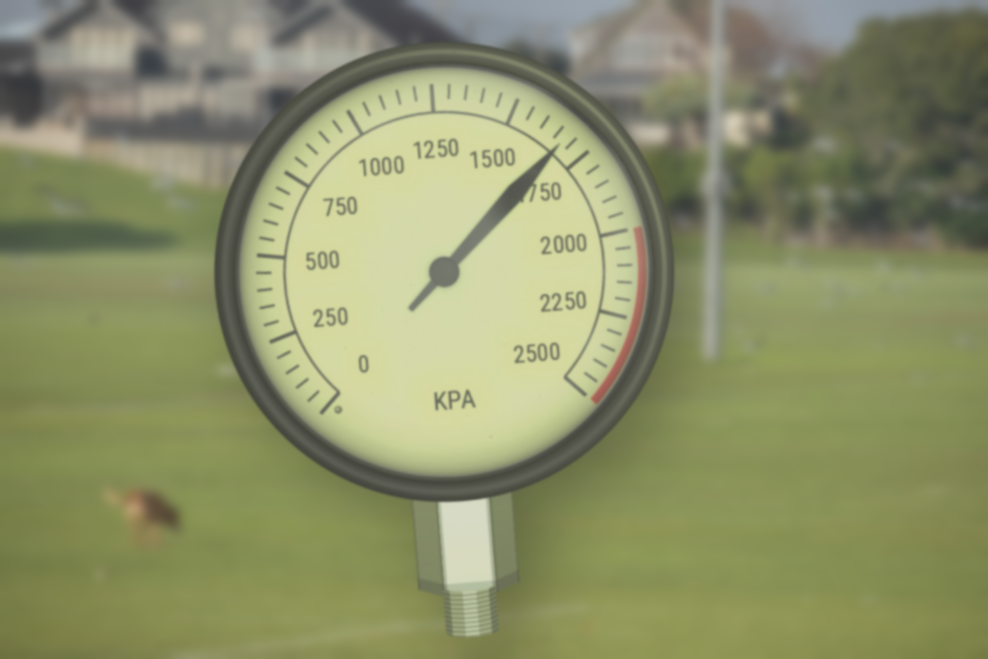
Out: 1675 (kPa)
